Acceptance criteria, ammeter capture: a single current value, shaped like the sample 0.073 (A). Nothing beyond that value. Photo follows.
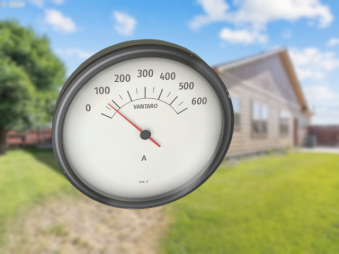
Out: 75 (A)
